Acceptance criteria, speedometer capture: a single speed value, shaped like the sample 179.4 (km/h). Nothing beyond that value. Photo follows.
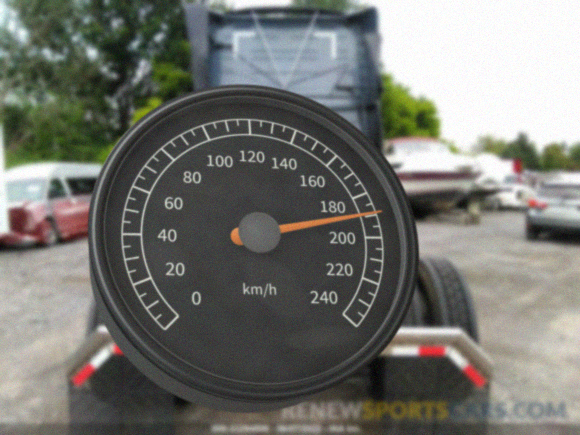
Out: 190 (km/h)
